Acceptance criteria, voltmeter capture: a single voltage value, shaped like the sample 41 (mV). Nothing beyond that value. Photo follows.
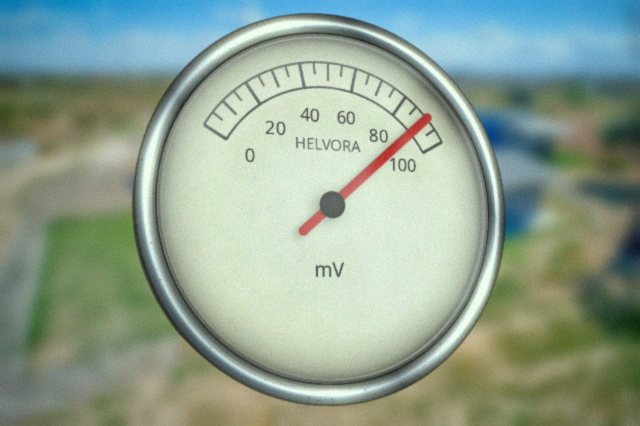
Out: 90 (mV)
